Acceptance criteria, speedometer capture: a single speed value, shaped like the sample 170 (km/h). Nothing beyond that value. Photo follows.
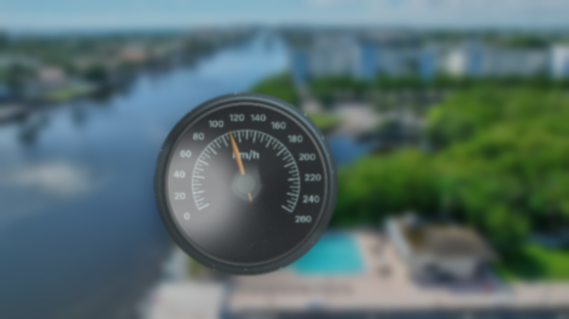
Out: 110 (km/h)
